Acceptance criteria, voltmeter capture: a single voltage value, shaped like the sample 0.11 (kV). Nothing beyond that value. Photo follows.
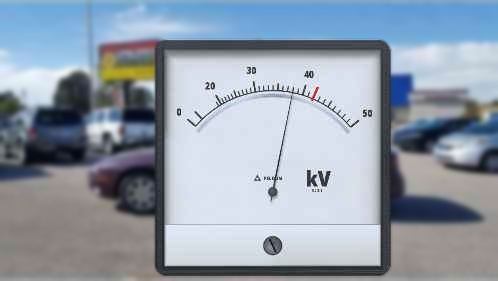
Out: 38 (kV)
